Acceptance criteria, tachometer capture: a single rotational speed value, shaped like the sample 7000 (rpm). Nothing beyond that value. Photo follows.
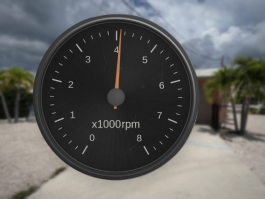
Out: 4100 (rpm)
